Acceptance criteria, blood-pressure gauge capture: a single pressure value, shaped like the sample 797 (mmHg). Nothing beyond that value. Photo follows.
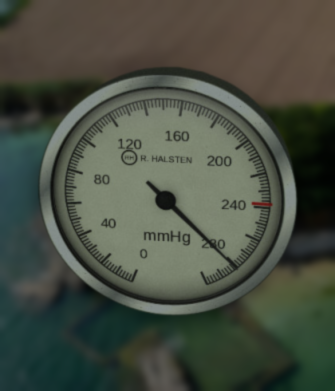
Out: 280 (mmHg)
